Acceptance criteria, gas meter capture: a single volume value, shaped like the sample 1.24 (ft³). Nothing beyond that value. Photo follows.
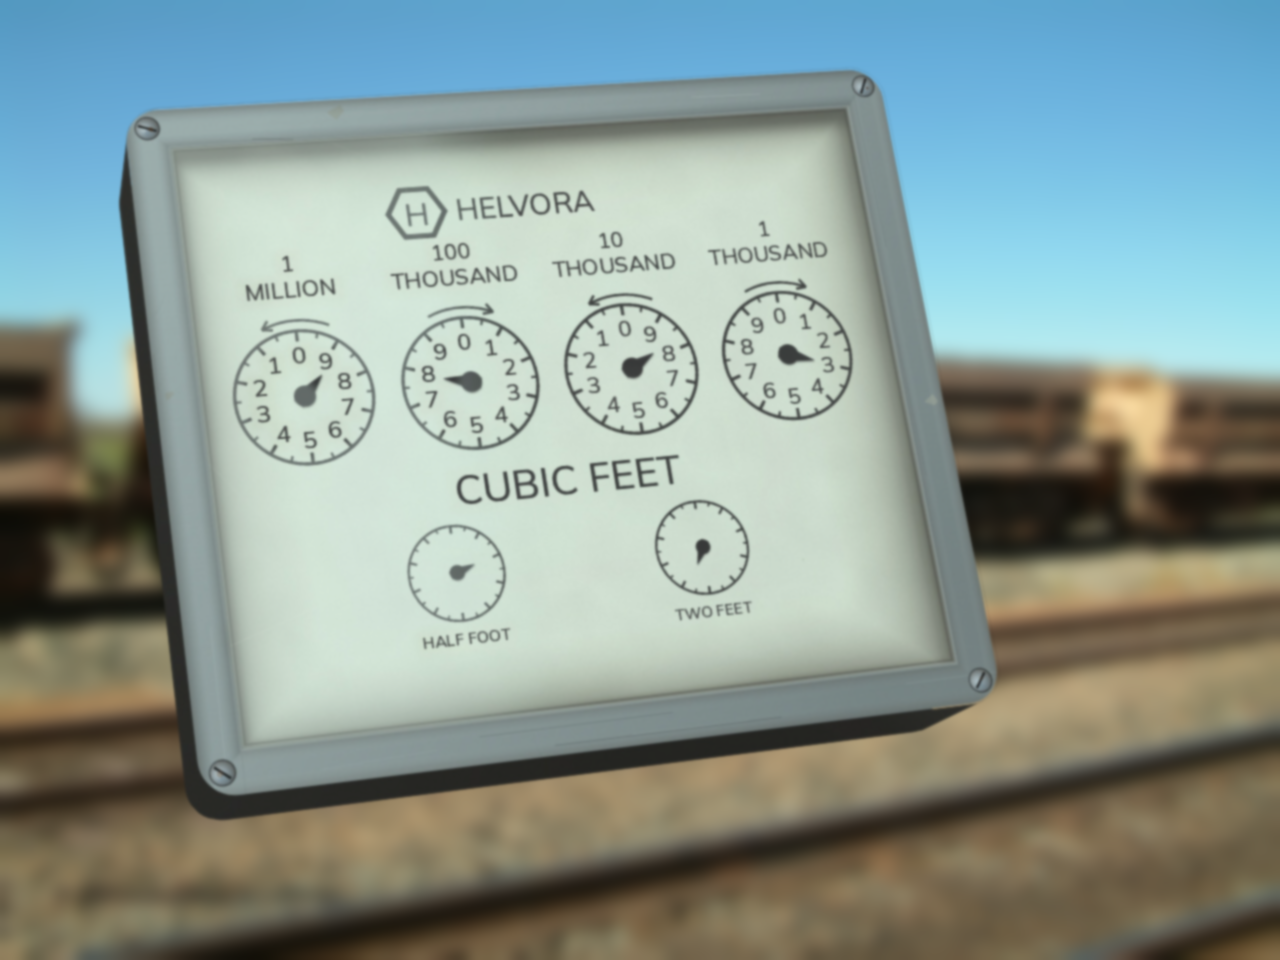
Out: 878300 (ft³)
